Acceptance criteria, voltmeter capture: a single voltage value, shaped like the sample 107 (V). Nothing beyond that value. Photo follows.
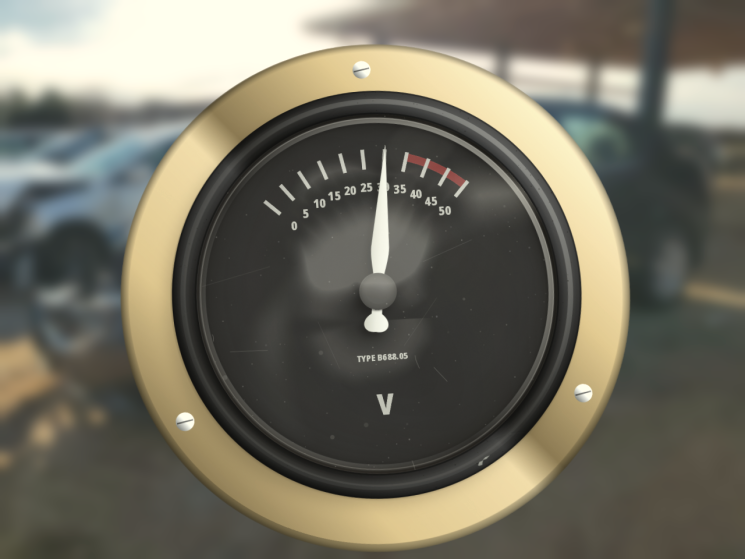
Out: 30 (V)
